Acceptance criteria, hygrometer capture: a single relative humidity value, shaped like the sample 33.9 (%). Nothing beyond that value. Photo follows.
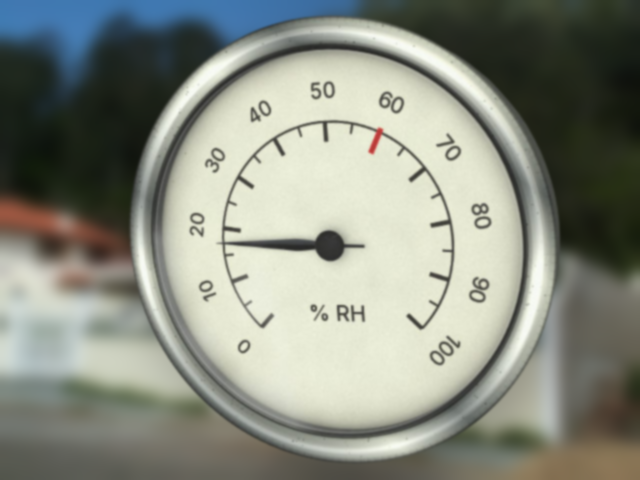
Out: 17.5 (%)
